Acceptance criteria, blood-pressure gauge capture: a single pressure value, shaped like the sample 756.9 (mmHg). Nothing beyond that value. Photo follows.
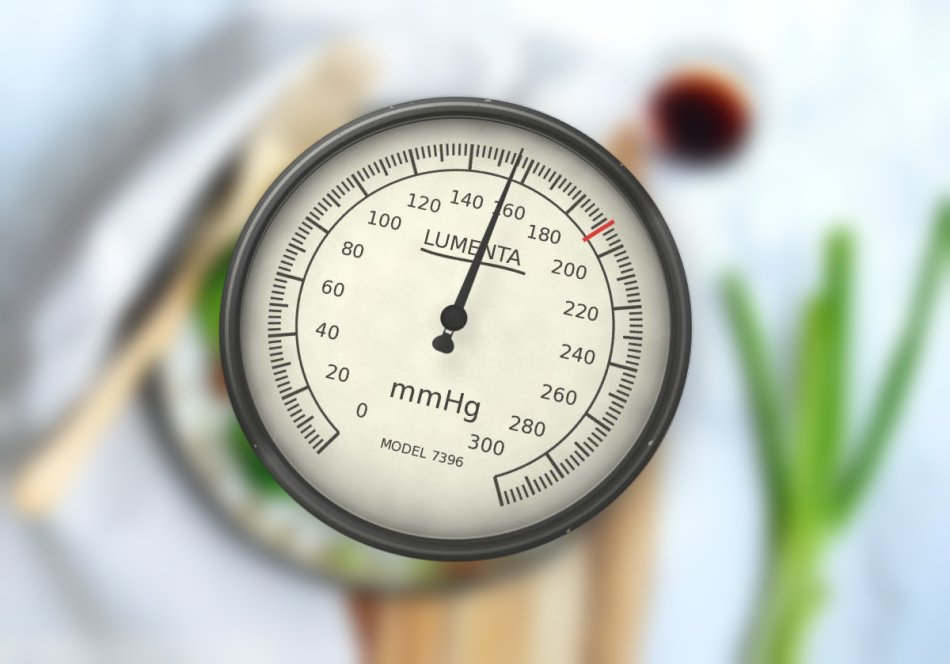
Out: 156 (mmHg)
